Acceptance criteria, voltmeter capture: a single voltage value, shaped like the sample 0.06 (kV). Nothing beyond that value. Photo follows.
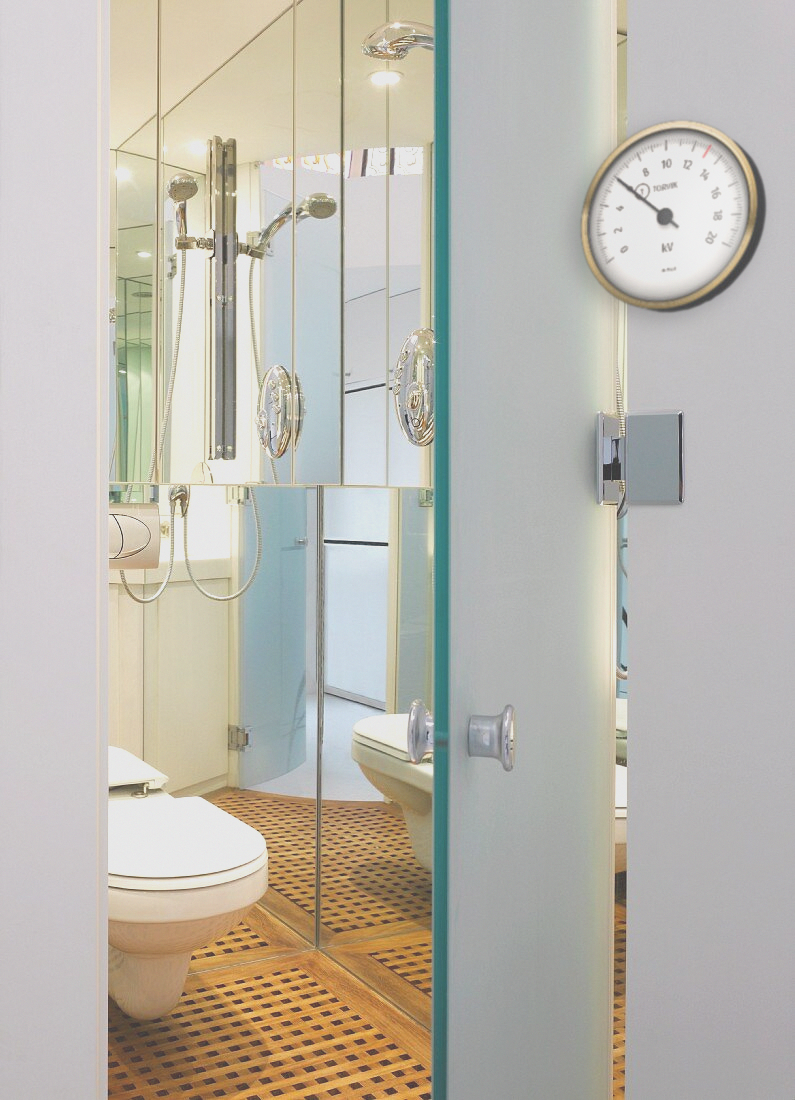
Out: 6 (kV)
